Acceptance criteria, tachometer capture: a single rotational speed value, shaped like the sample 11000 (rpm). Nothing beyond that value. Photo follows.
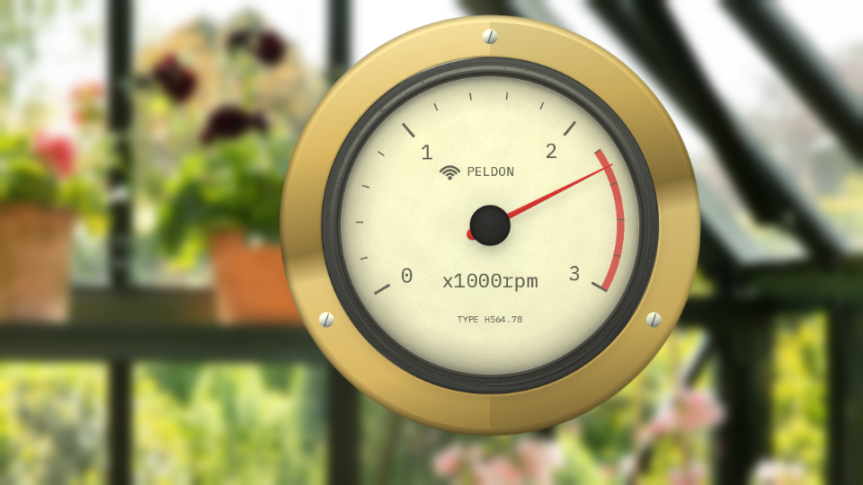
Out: 2300 (rpm)
